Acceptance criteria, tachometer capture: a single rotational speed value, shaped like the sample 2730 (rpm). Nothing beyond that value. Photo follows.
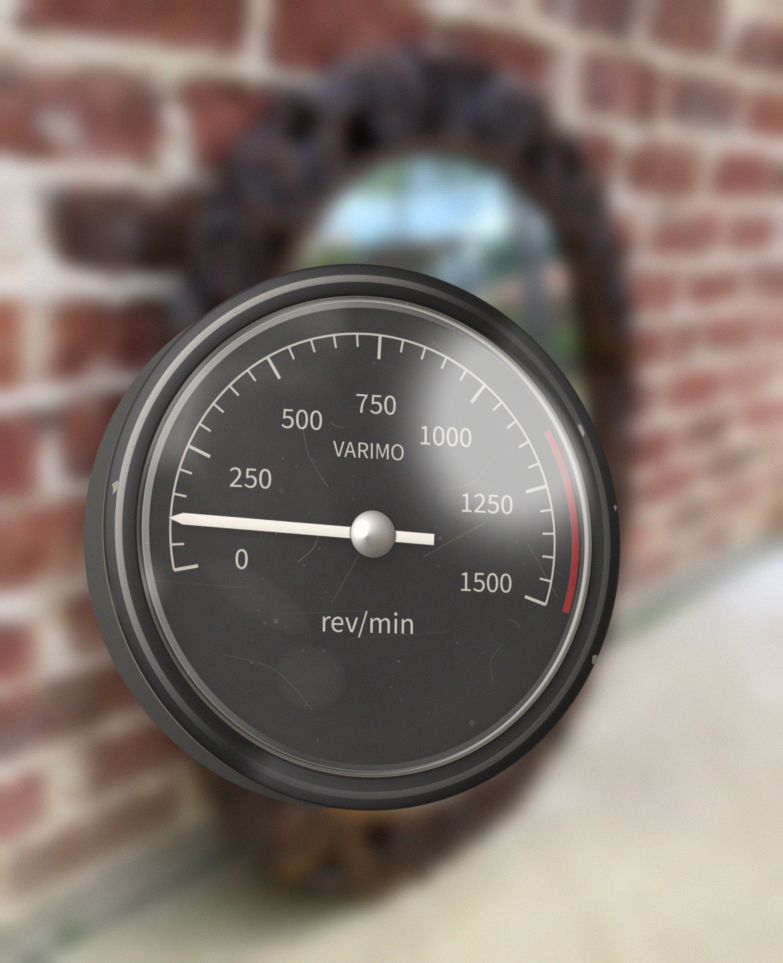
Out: 100 (rpm)
